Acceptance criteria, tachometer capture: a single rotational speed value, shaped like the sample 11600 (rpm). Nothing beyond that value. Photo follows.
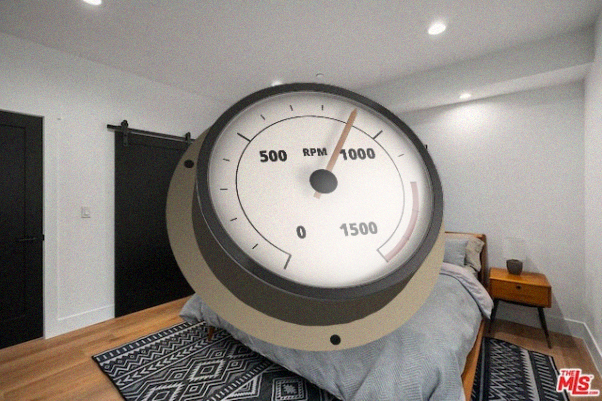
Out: 900 (rpm)
